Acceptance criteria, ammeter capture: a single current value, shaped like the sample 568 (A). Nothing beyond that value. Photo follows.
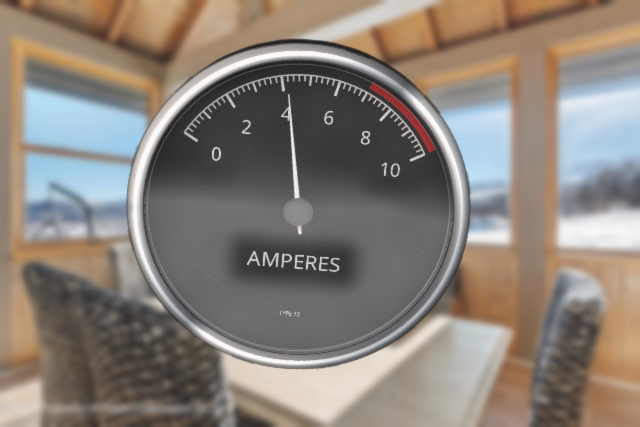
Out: 4.2 (A)
